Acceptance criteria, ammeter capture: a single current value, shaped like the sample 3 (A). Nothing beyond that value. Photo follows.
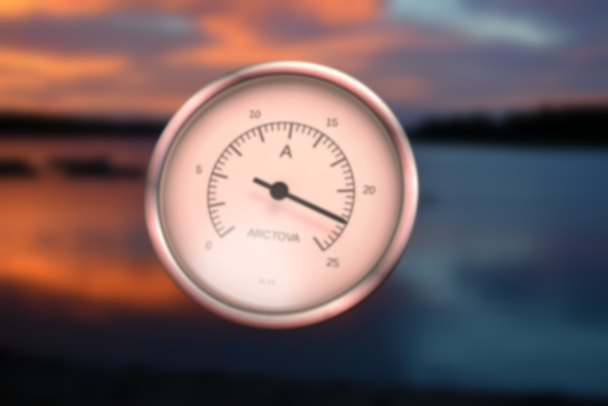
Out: 22.5 (A)
